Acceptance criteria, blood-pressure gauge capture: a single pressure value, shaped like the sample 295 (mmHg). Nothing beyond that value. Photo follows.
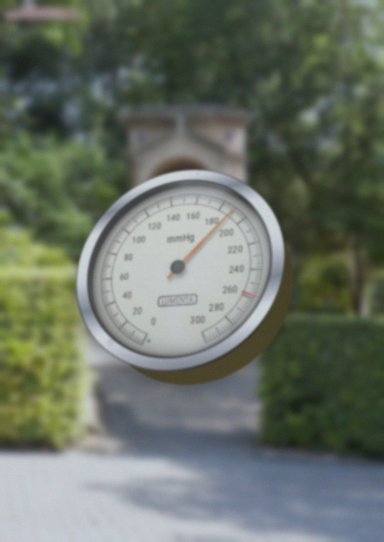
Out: 190 (mmHg)
